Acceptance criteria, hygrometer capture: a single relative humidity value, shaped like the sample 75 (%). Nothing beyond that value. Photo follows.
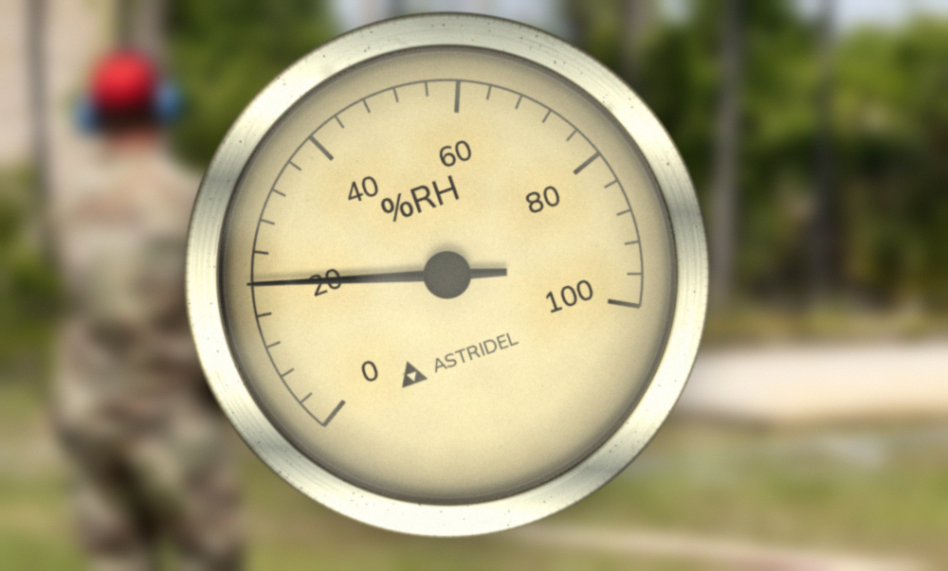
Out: 20 (%)
